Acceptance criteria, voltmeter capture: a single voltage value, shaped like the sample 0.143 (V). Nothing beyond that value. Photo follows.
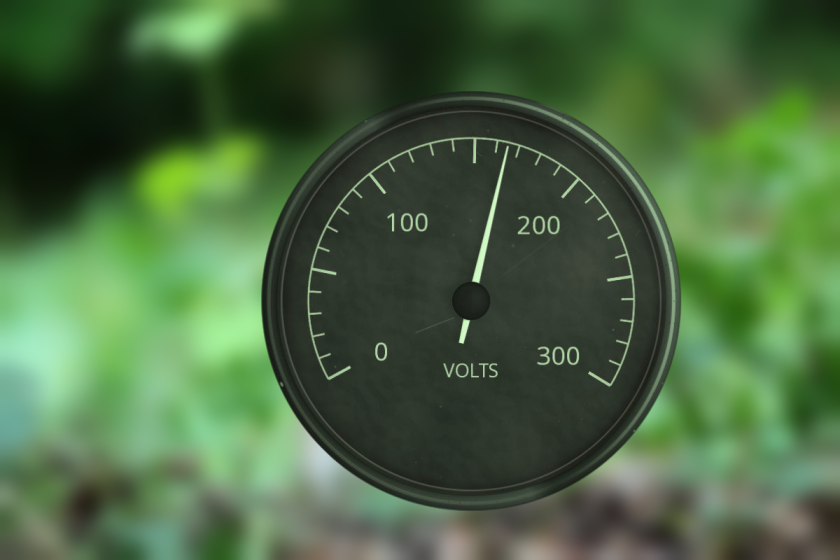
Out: 165 (V)
